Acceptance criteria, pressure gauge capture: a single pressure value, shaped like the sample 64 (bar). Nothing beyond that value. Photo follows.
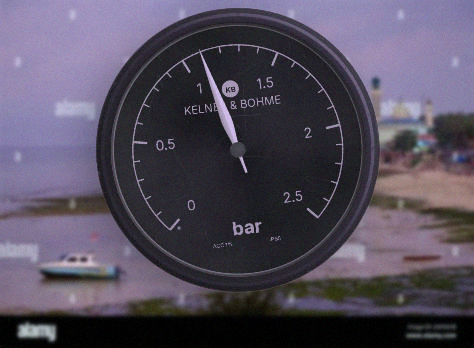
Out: 1.1 (bar)
